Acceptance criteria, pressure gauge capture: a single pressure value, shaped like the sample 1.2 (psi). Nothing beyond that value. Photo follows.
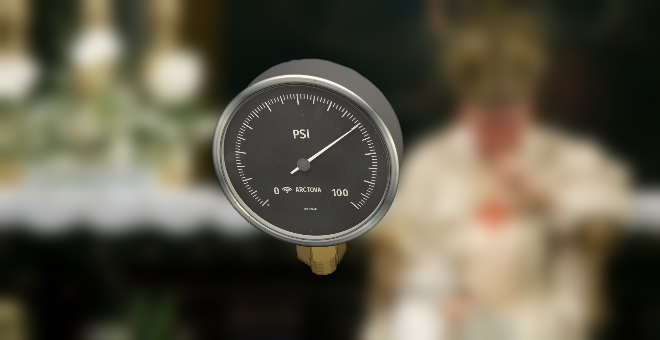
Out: 70 (psi)
